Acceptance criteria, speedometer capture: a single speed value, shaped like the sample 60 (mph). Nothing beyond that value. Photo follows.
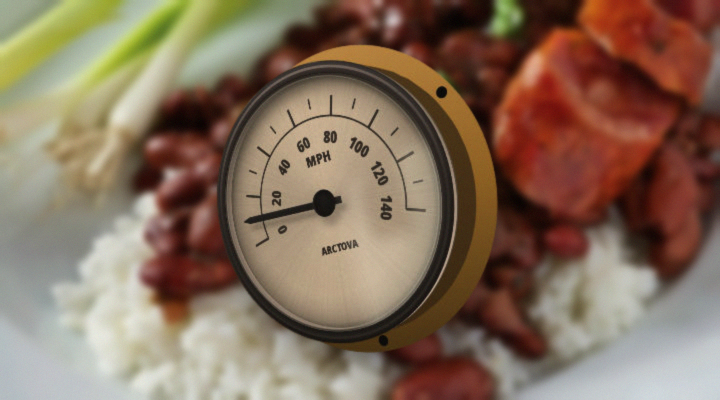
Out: 10 (mph)
